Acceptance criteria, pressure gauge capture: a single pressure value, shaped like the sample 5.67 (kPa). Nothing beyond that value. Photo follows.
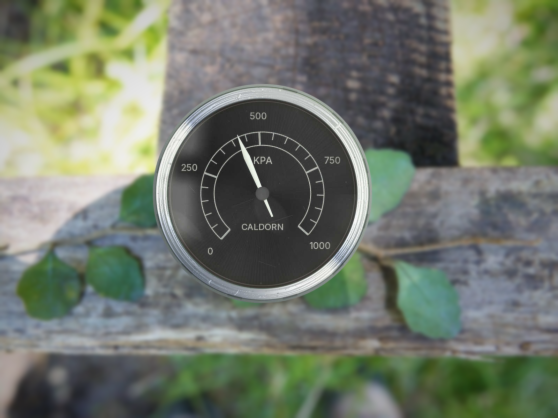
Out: 425 (kPa)
